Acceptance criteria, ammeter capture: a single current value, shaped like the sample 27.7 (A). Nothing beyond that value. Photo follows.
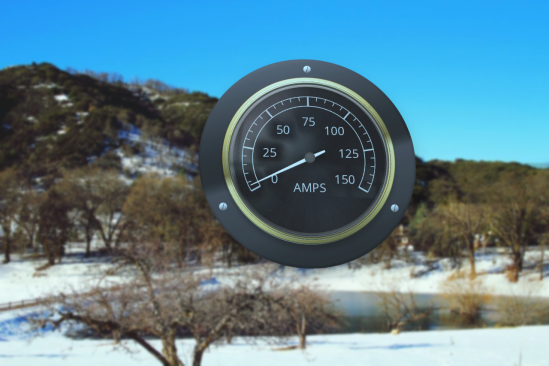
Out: 2.5 (A)
